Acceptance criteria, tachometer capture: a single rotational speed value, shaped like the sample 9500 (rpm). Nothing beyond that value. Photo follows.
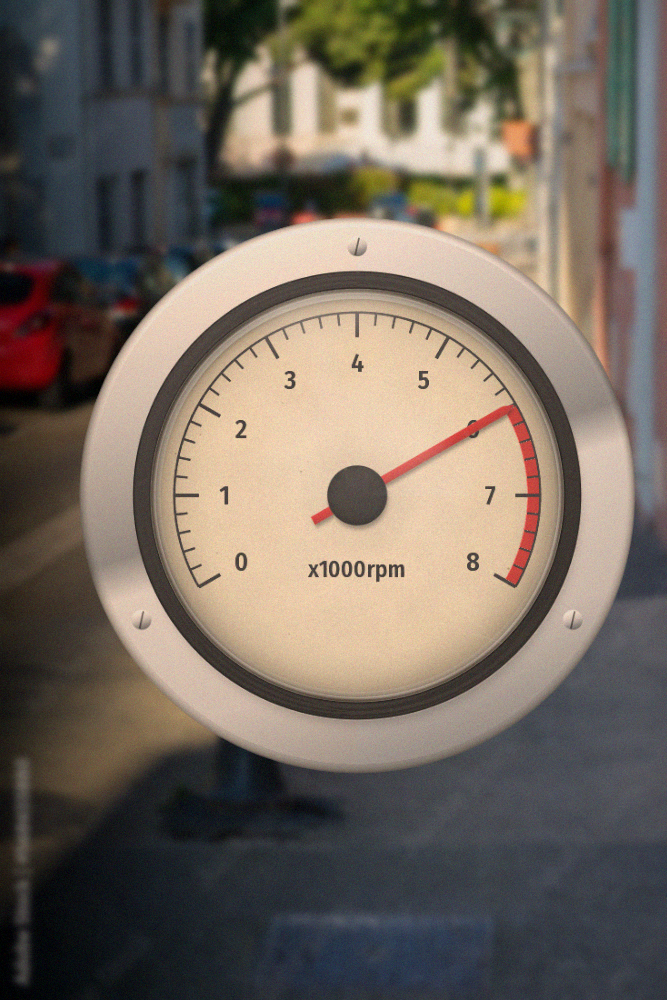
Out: 6000 (rpm)
